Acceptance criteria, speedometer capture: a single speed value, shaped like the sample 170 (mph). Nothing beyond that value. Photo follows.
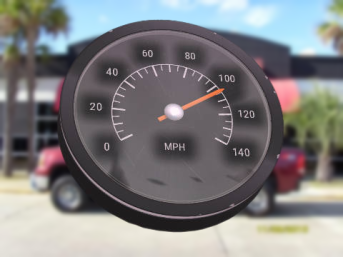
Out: 105 (mph)
